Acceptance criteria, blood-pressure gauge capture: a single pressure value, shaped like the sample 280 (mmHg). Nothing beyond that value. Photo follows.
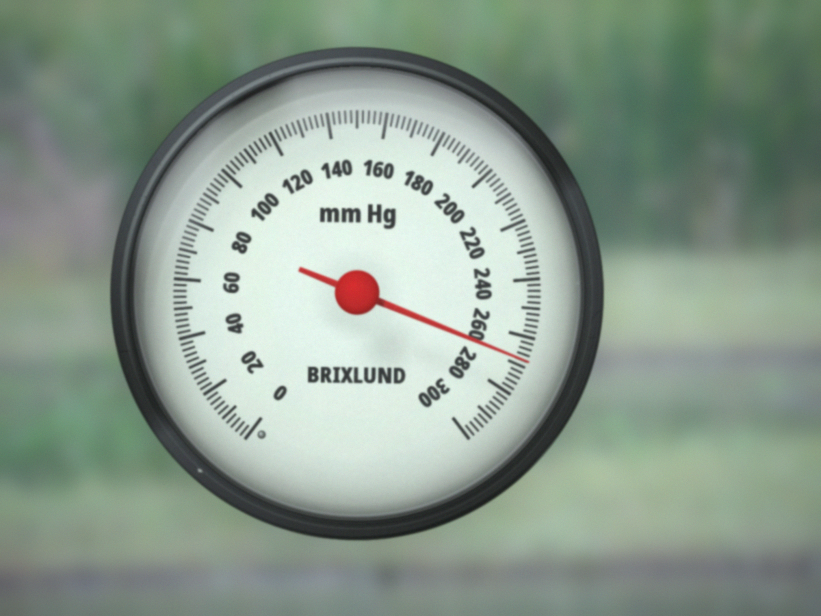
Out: 268 (mmHg)
